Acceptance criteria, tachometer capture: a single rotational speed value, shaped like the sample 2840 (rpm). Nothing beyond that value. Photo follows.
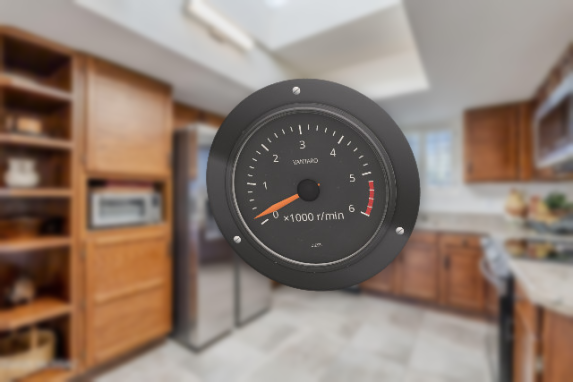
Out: 200 (rpm)
